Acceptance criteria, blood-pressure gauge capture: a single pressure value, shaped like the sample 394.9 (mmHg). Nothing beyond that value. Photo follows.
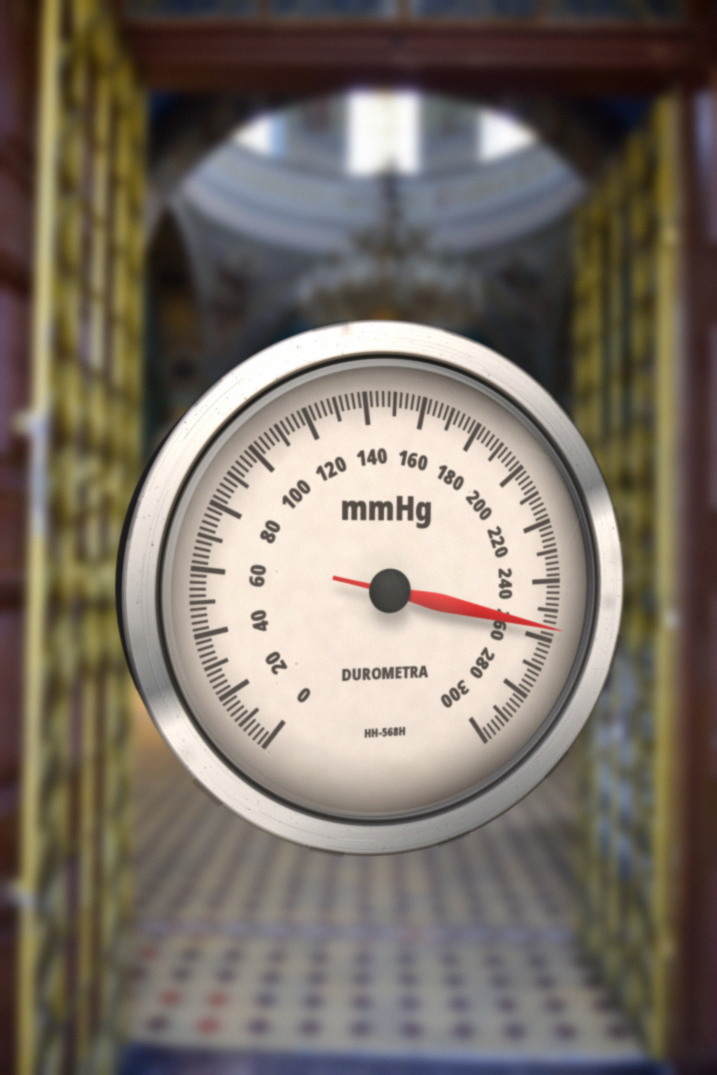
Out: 256 (mmHg)
